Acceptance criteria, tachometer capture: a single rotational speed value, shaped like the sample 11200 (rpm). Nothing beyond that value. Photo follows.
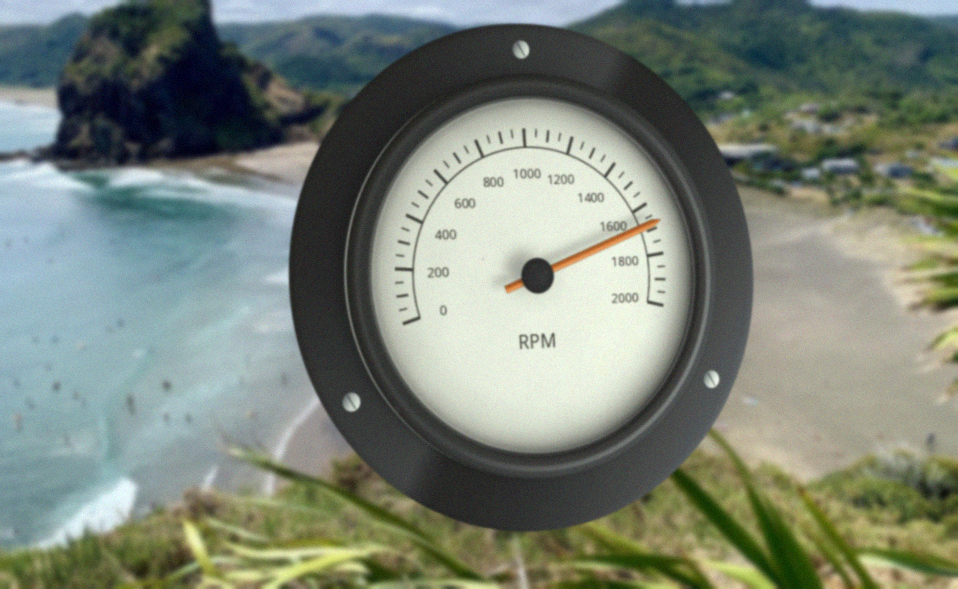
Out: 1675 (rpm)
